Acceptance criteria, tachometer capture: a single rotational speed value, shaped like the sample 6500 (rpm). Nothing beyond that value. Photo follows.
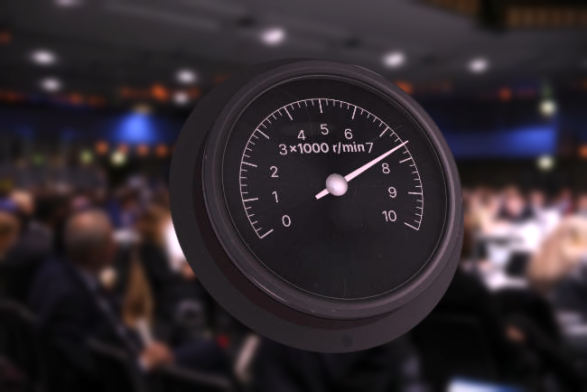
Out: 7600 (rpm)
